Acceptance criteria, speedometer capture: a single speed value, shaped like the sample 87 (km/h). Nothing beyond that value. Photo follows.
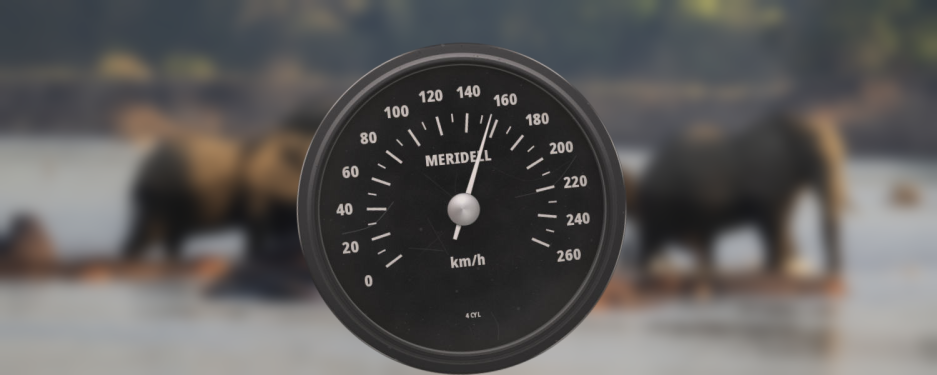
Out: 155 (km/h)
